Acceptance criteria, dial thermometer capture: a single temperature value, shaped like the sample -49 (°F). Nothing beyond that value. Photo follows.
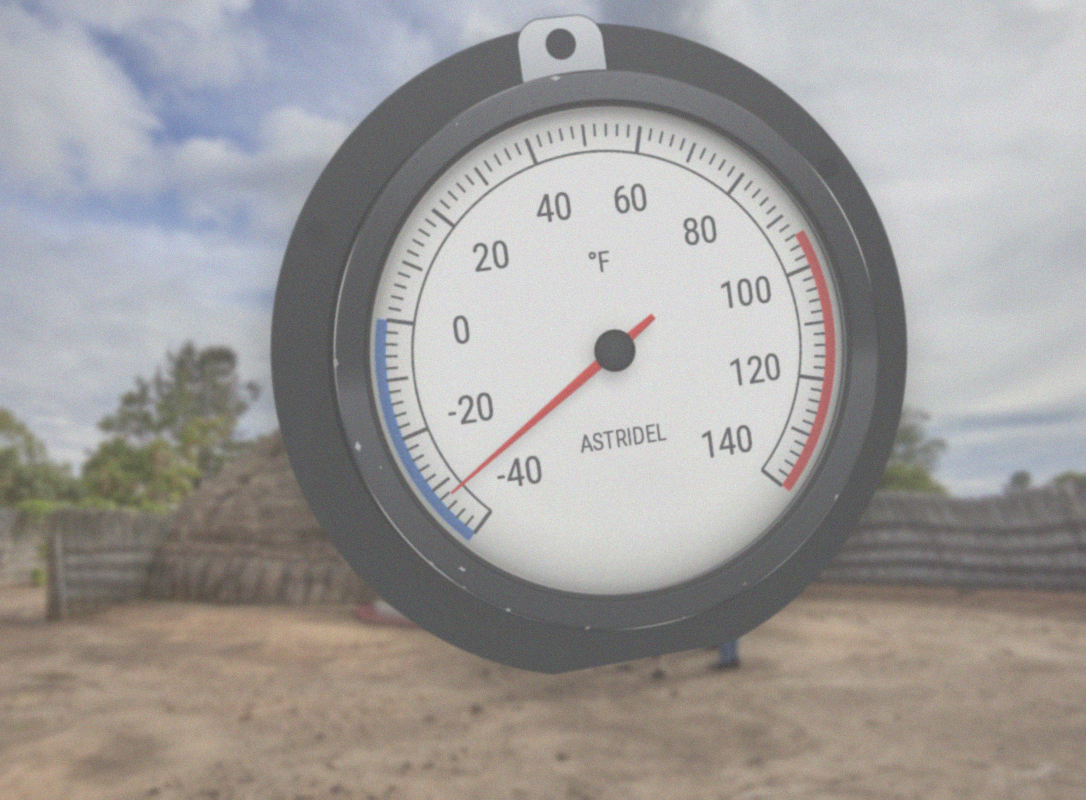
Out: -32 (°F)
